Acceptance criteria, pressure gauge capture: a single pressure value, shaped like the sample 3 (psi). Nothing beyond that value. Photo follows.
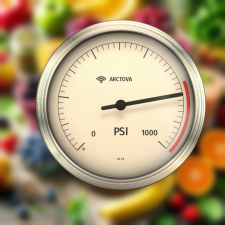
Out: 800 (psi)
